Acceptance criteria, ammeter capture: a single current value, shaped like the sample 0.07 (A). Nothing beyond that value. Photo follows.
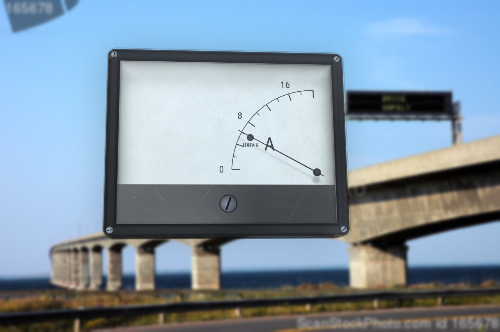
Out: 6 (A)
